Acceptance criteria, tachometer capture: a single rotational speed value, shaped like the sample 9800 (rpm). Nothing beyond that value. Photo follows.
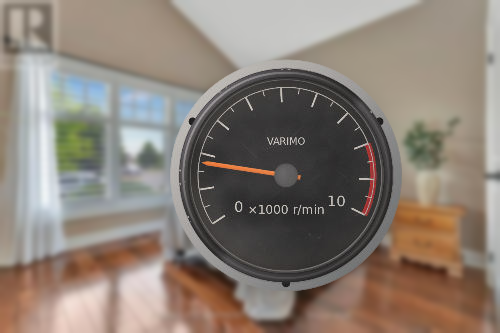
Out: 1750 (rpm)
